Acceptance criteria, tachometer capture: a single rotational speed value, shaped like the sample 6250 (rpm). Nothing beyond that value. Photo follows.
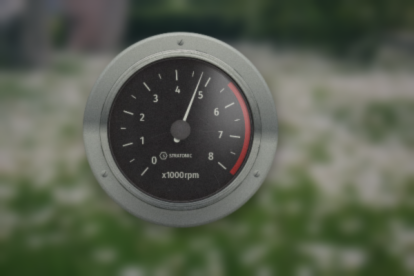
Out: 4750 (rpm)
